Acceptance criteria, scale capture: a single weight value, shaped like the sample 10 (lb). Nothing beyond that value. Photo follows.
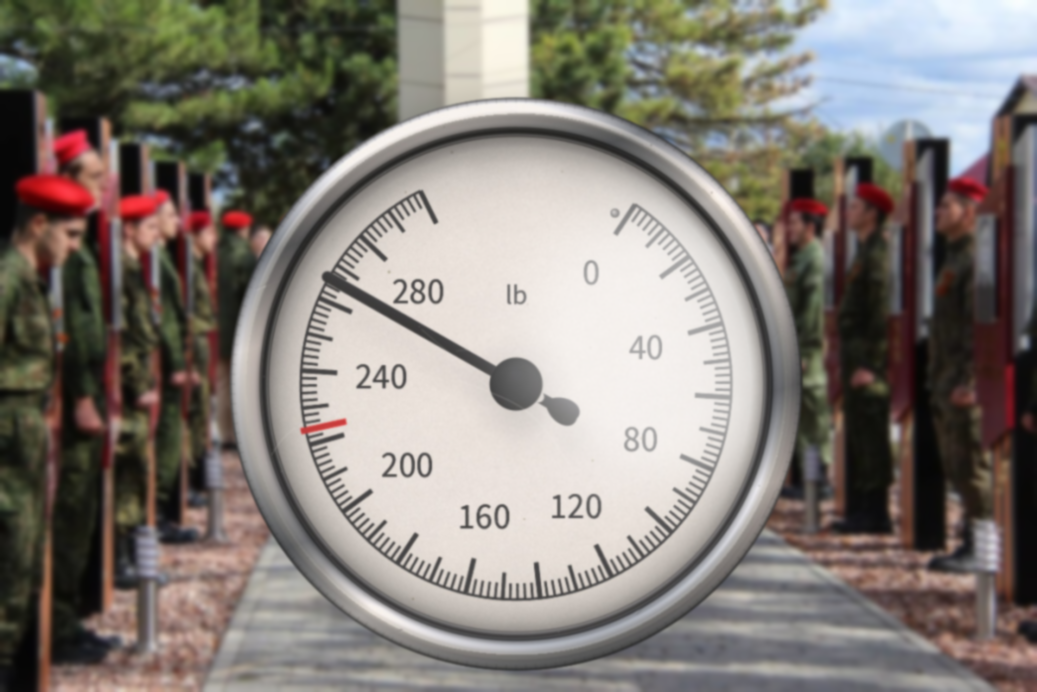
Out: 266 (lb)
